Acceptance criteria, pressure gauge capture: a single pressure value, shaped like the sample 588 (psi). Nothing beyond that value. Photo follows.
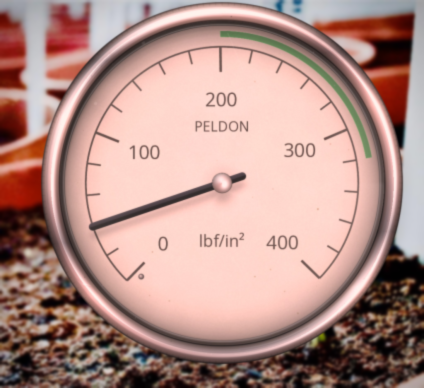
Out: 40 (psi)
